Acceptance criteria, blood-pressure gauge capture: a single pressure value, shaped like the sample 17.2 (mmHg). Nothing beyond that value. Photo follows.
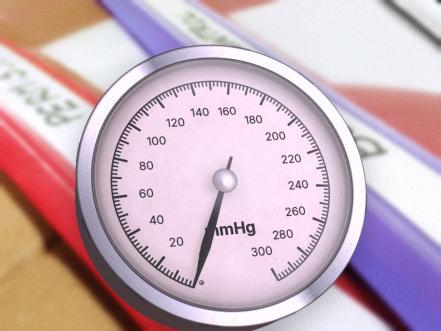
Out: 0 (mmHg)
